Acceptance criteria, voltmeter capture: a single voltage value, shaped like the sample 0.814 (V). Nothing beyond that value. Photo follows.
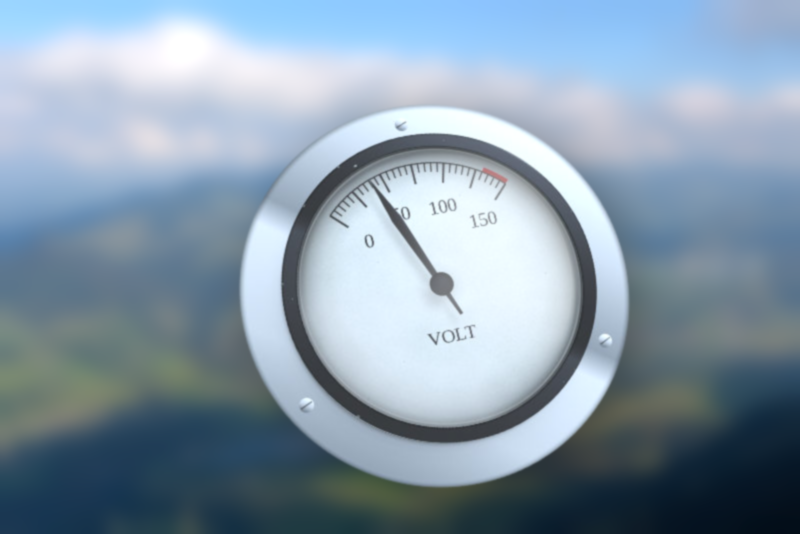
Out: 40 (V)
